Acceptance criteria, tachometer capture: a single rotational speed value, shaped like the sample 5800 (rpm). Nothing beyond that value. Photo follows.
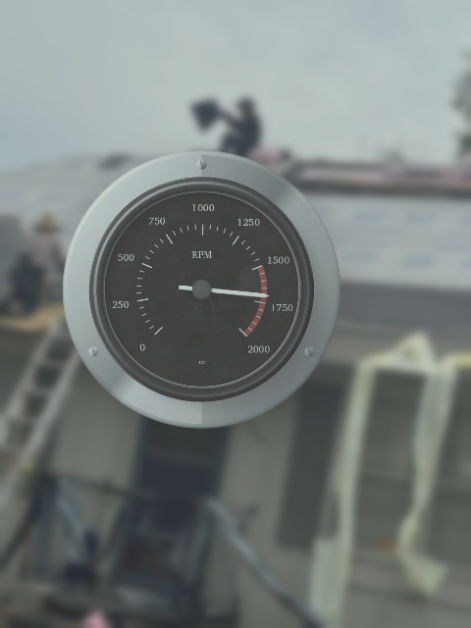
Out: 1700 (rpm)
